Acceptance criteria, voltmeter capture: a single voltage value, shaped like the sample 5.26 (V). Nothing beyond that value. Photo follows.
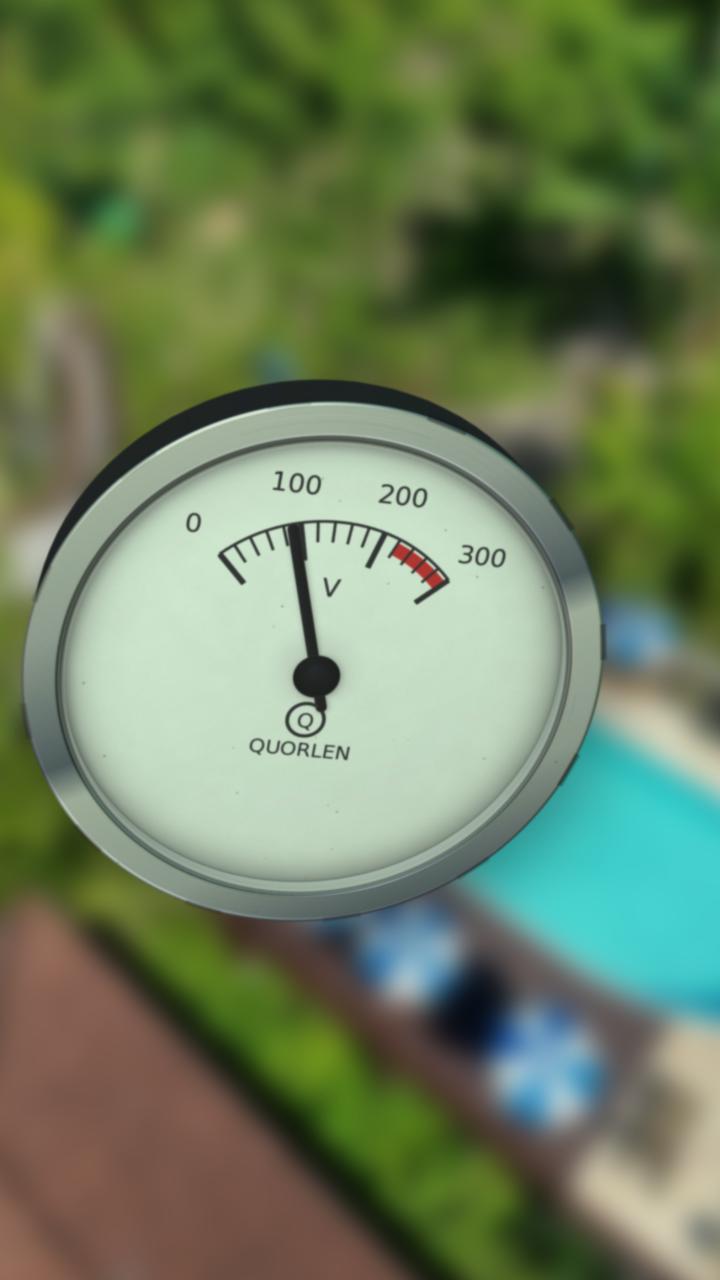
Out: 90 (V)
